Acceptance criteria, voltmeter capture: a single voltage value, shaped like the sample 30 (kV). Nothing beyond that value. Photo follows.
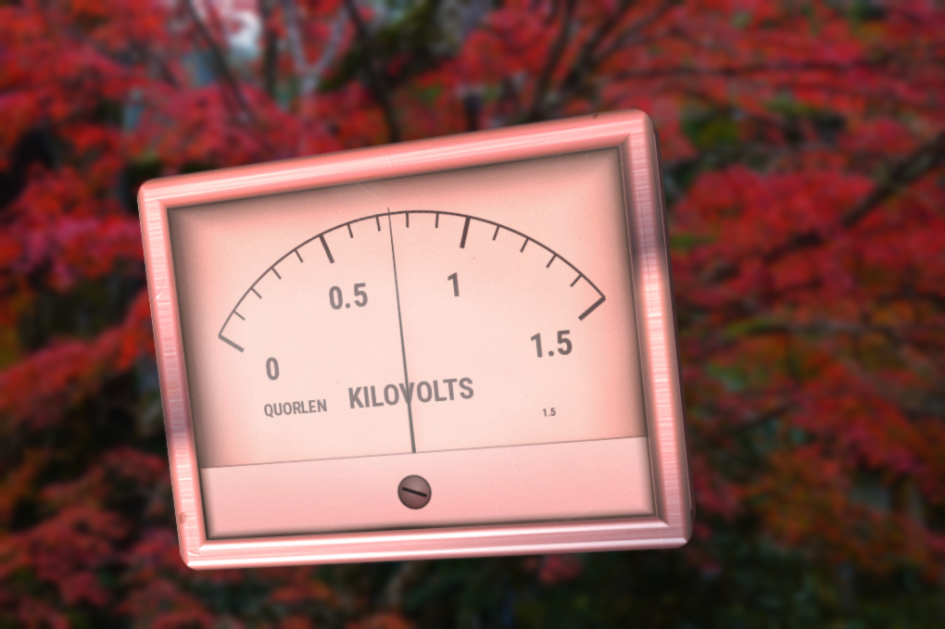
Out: 0.75 (kV)
